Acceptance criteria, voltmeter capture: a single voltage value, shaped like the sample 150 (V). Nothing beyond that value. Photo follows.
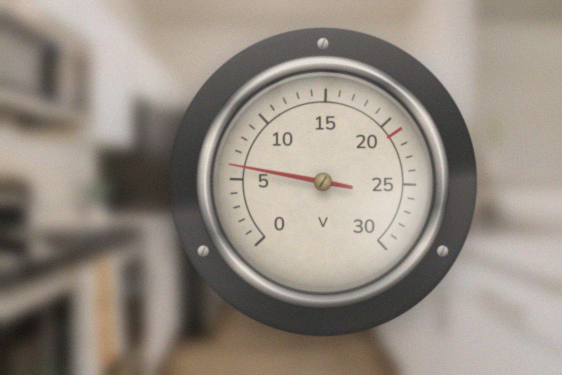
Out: 6 (V)
